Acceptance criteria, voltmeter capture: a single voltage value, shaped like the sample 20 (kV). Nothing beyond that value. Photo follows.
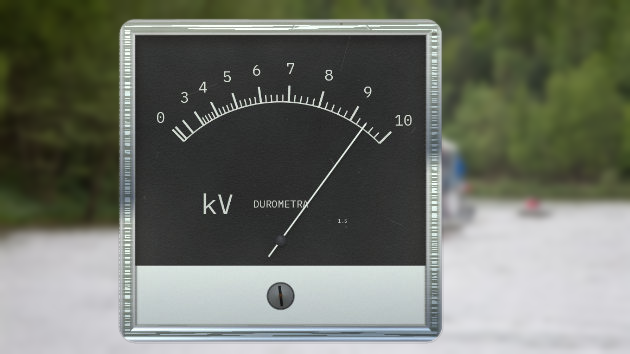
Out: 9.4 (kV)
